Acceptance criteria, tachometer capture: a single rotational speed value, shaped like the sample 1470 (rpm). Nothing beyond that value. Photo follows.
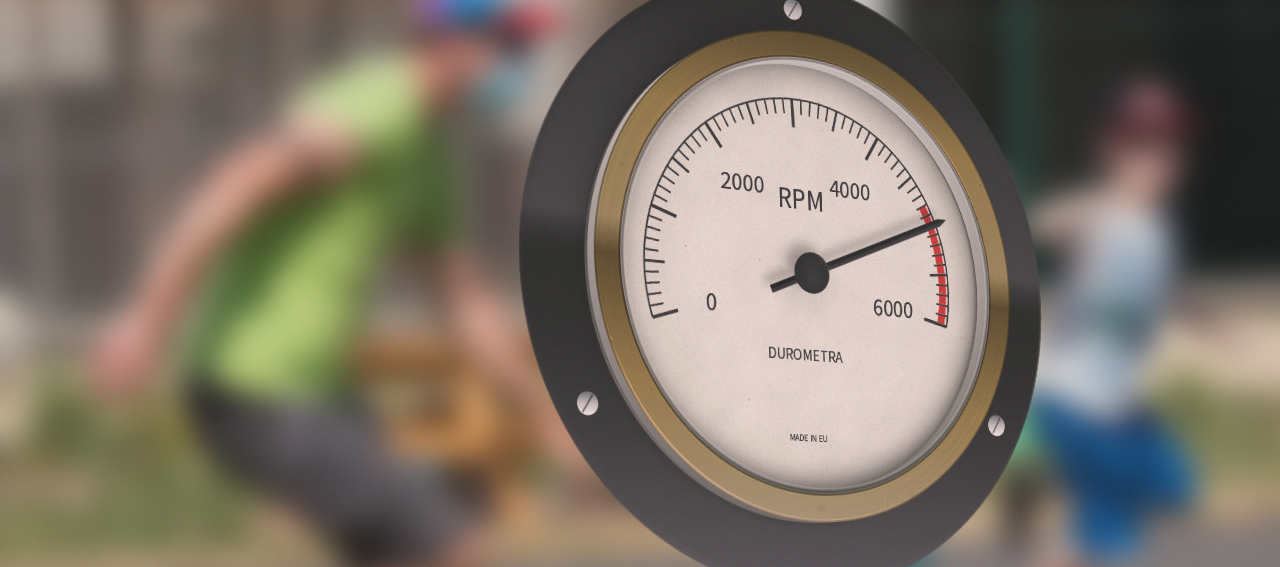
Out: 5000 (rpm)
